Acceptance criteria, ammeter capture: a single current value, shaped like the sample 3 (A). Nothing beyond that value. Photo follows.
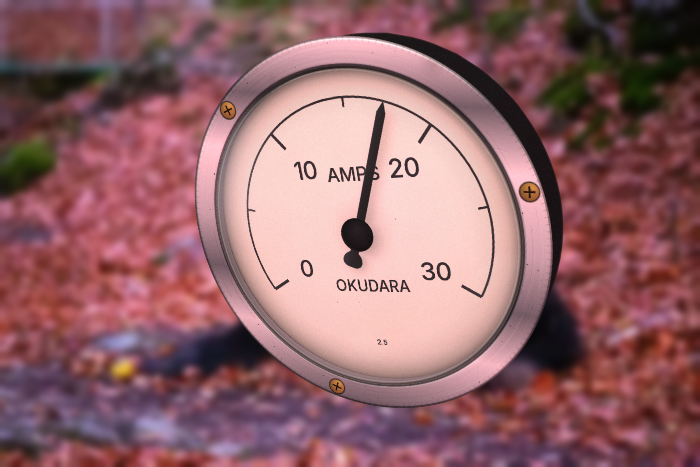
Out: 17.5 (A)
